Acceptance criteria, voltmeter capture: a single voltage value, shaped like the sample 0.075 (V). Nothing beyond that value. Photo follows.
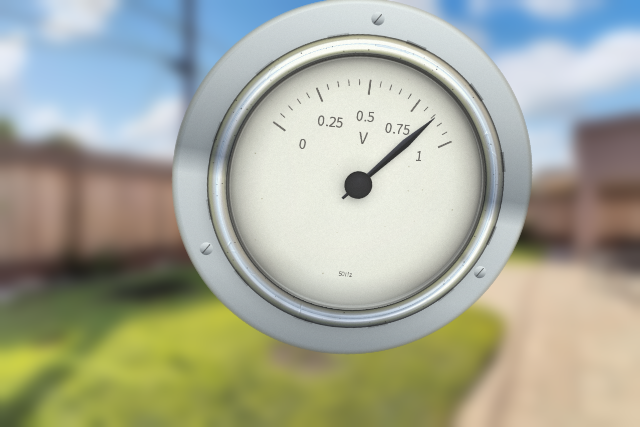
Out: 0.85 (V)
